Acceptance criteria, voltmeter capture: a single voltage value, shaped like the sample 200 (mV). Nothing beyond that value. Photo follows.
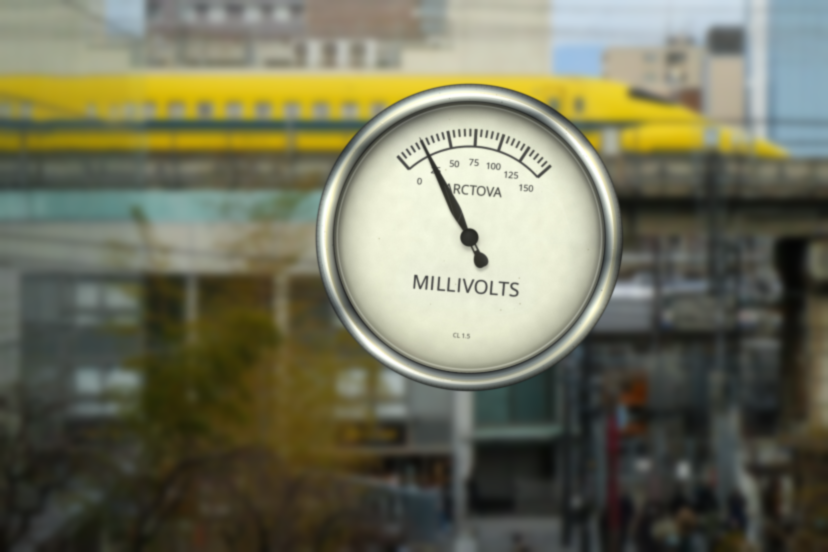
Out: 25 (mV)
